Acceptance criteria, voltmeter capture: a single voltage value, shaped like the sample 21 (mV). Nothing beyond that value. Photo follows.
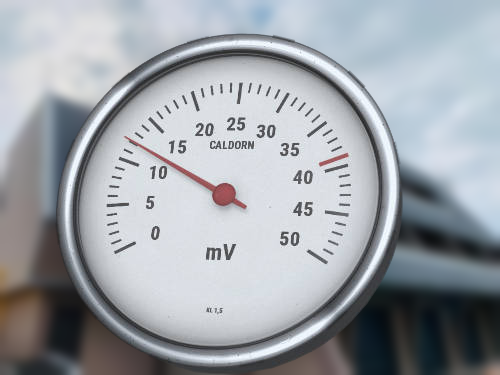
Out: 12 (mV)
